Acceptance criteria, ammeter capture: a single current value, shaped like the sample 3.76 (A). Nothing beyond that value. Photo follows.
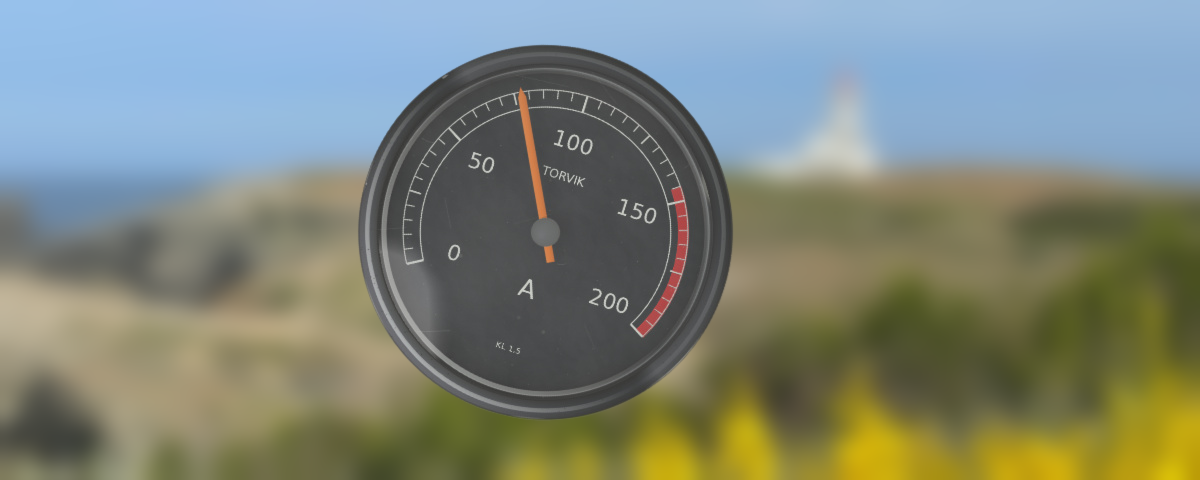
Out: 77.5 (A)
